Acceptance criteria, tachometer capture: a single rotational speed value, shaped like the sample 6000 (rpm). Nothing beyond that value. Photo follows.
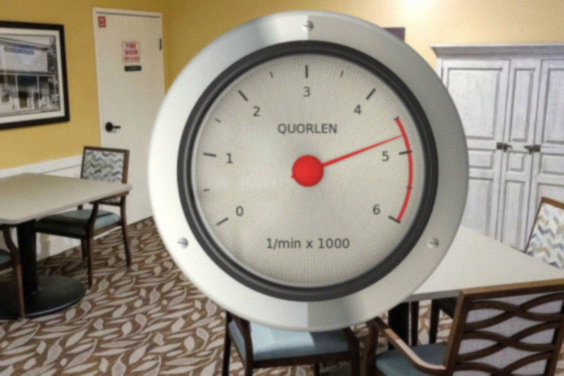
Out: 4750 (rpm)
